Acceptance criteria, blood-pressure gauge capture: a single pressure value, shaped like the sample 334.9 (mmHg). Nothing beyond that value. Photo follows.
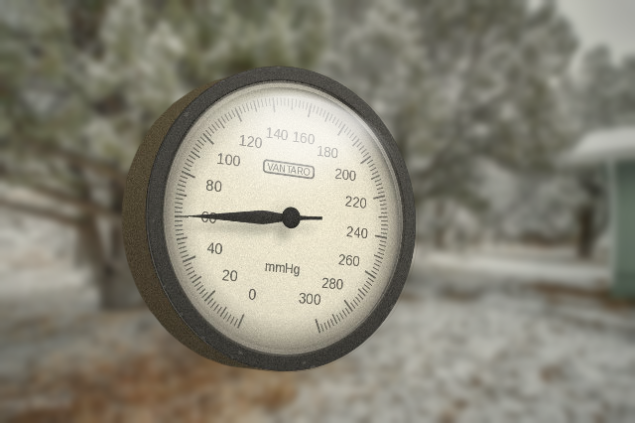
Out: 60 (mmHg)
